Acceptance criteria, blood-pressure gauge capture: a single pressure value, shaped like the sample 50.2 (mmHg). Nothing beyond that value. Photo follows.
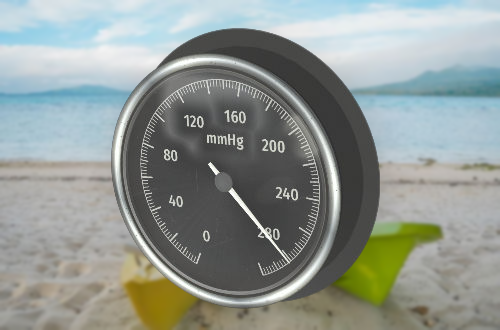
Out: 280 (mmHg)
